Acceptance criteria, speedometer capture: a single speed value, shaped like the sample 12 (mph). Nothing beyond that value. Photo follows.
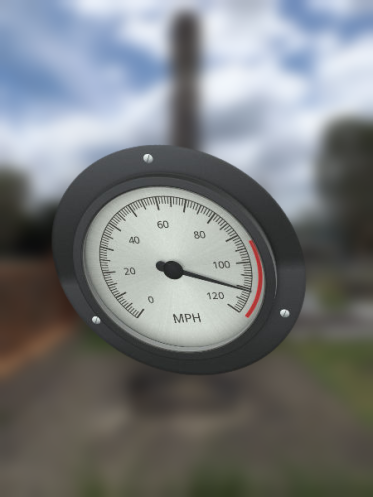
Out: 110 (mph)
